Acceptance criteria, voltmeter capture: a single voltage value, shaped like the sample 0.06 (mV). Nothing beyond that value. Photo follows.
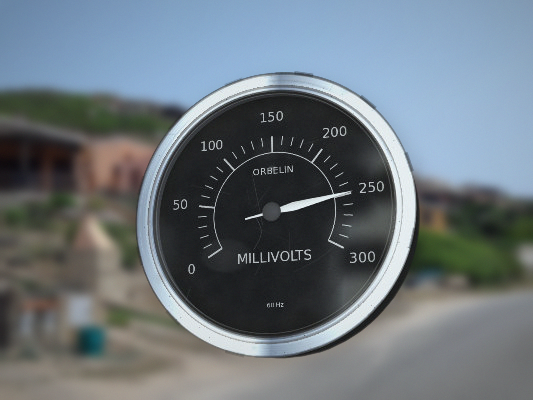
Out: 250 (mV)
